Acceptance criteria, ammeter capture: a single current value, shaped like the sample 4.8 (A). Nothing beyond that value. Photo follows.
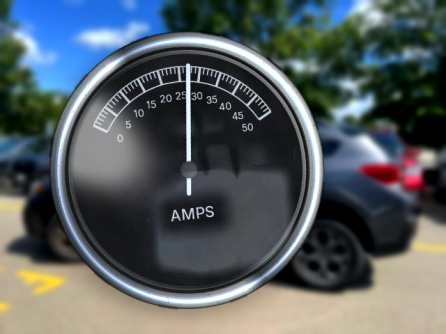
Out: 27 (A)
